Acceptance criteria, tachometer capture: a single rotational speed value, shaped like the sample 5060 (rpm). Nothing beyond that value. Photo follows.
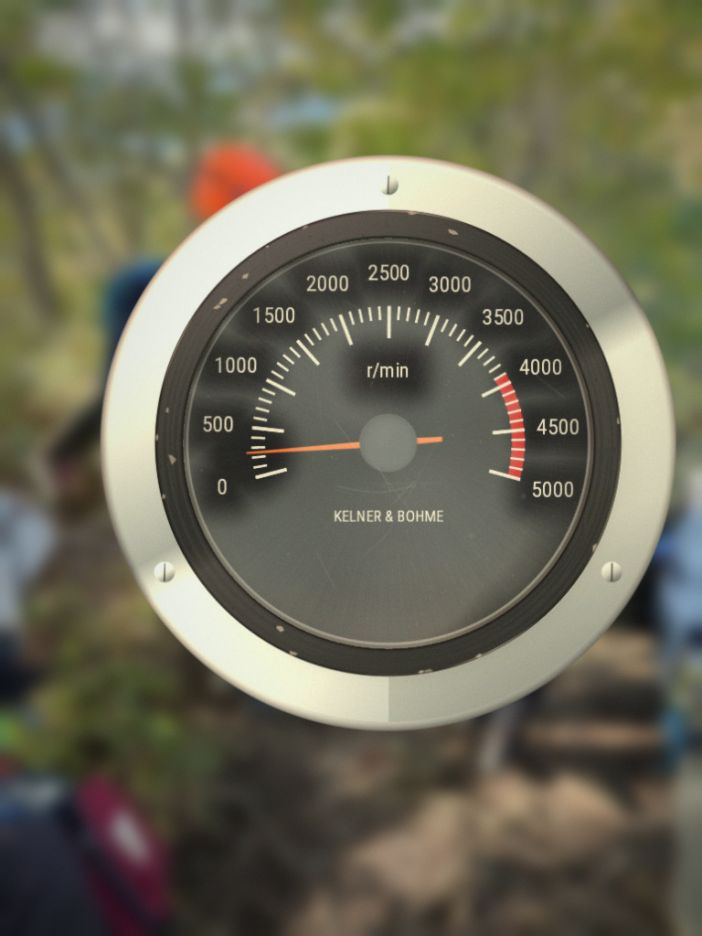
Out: 250 (rpm)
